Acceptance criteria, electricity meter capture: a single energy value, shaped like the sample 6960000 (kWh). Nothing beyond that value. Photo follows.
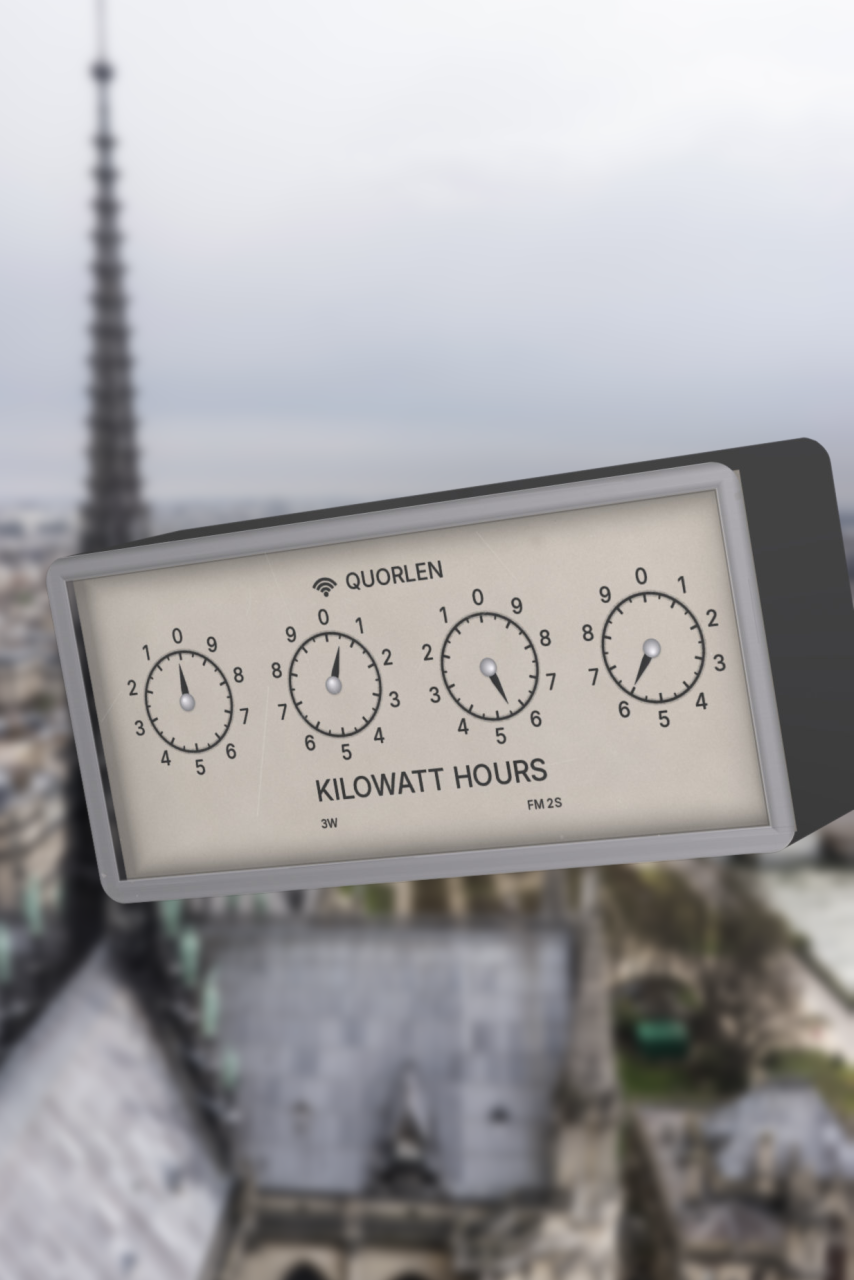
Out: 56 (kWh)
